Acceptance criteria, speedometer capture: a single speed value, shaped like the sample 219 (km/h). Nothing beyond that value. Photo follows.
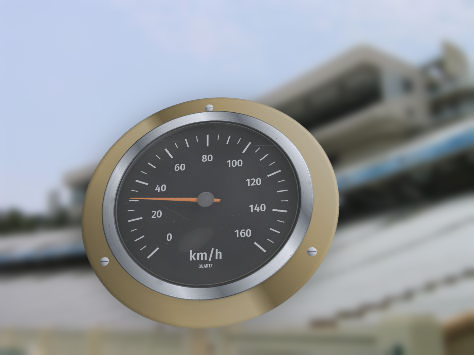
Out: 30 (km/h)
